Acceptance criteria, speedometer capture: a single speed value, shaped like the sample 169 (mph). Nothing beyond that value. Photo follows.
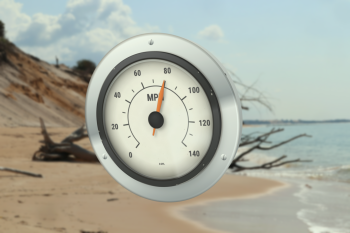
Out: 80 (mph)
